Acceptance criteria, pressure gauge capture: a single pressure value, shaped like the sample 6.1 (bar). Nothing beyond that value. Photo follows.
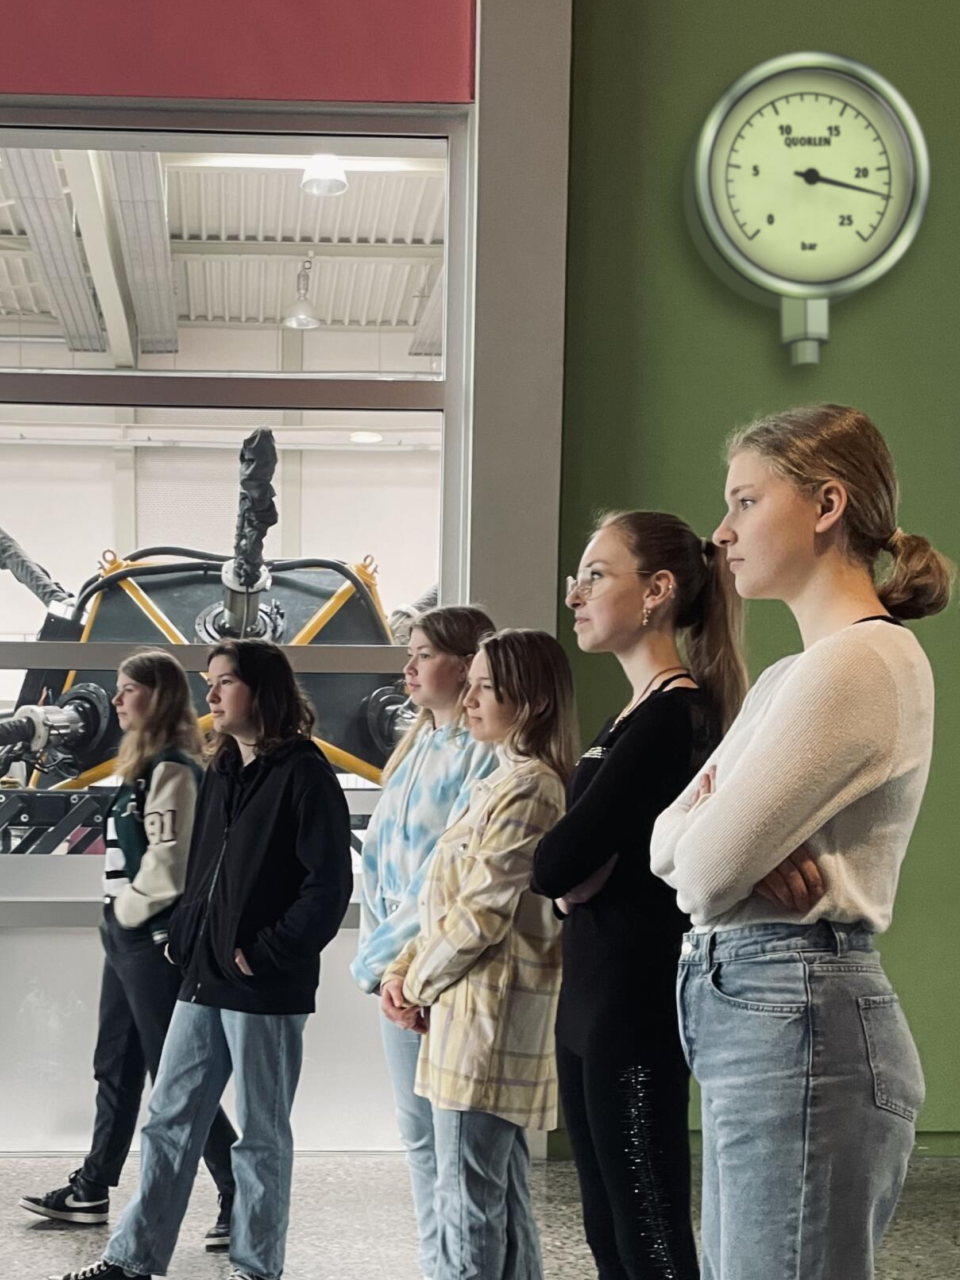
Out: 22 (bar)
